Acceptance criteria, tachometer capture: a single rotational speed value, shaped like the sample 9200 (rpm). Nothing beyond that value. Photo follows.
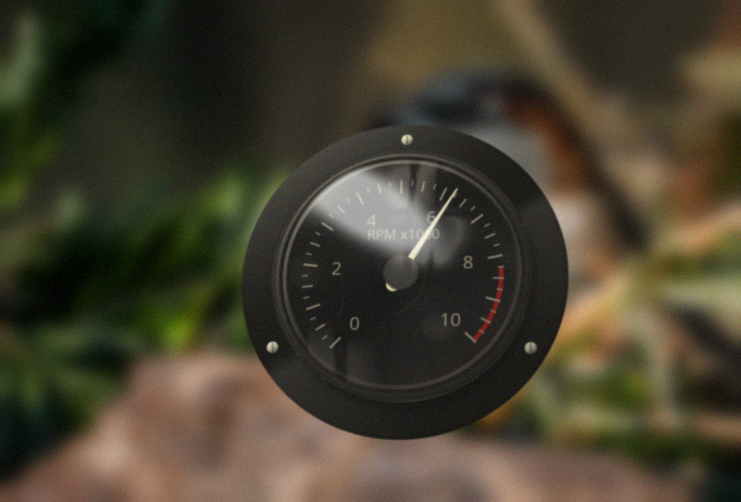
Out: 6250 (rpm)
